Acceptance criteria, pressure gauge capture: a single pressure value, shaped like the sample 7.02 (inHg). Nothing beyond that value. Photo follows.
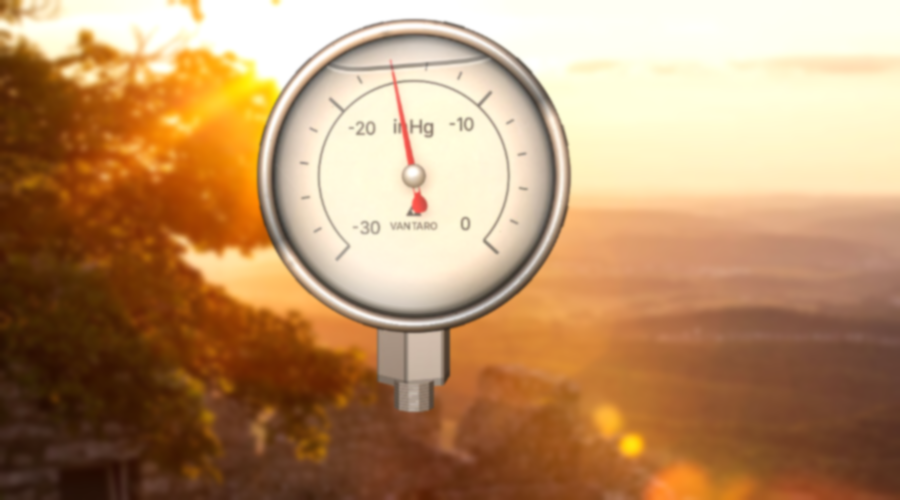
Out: -16 (inHg)
